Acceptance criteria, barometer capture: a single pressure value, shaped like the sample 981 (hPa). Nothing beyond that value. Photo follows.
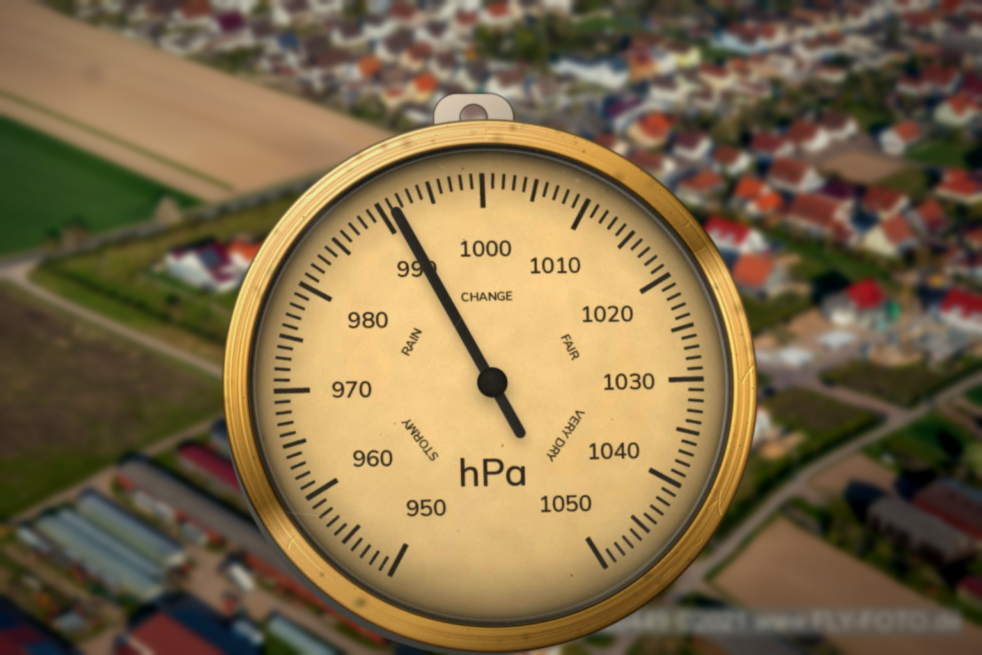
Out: 991 (hPa)
